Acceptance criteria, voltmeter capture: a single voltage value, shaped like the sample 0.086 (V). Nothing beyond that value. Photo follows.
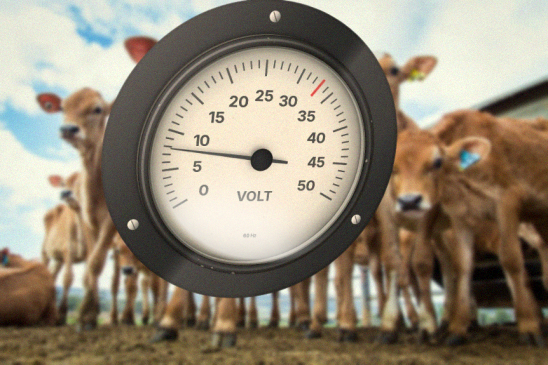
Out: 8 (V)
